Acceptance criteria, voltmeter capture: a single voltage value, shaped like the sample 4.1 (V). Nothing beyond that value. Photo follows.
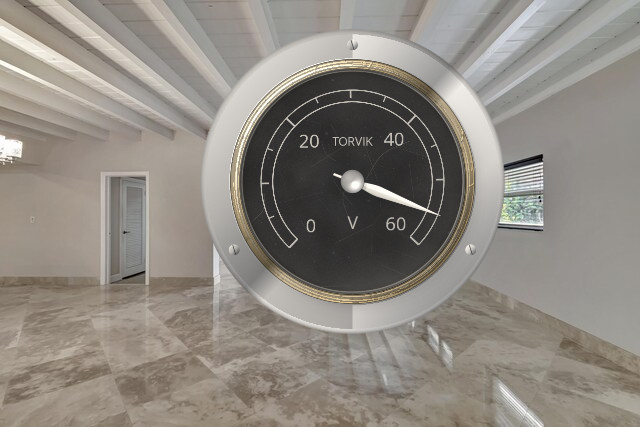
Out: 55 (V)
